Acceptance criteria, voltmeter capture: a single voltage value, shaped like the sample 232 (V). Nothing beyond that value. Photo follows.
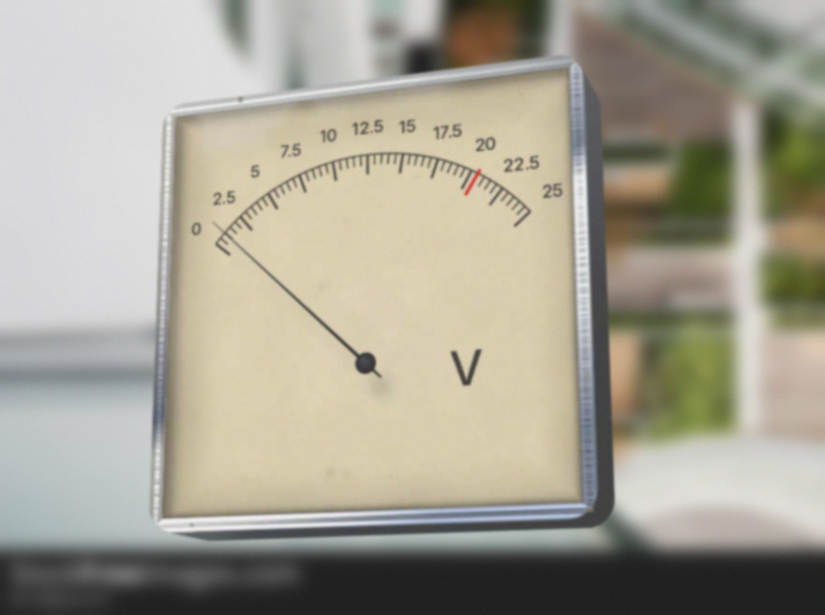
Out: 1 (V)
